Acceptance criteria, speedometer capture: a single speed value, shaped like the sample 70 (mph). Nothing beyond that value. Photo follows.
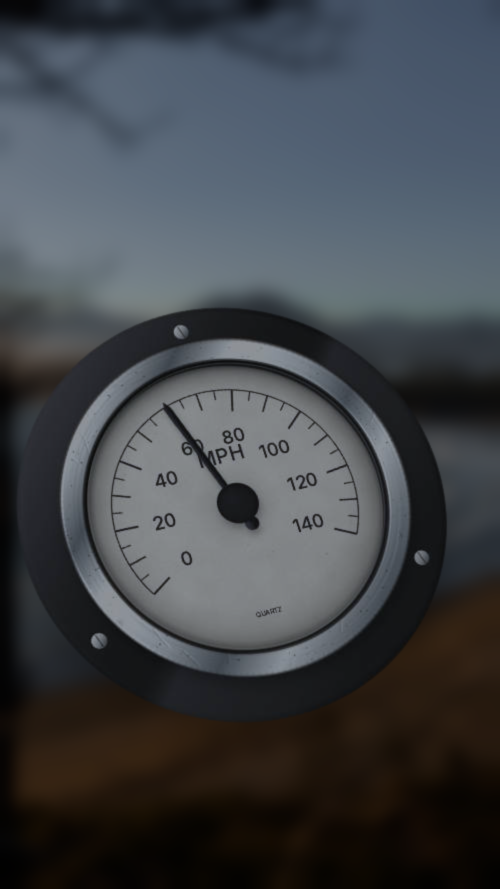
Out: 60 (mph)
